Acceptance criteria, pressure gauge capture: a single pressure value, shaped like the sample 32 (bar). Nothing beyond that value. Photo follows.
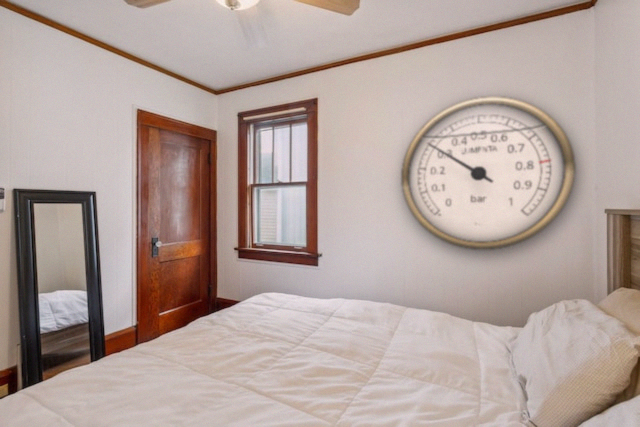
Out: 0.3 (bar)
